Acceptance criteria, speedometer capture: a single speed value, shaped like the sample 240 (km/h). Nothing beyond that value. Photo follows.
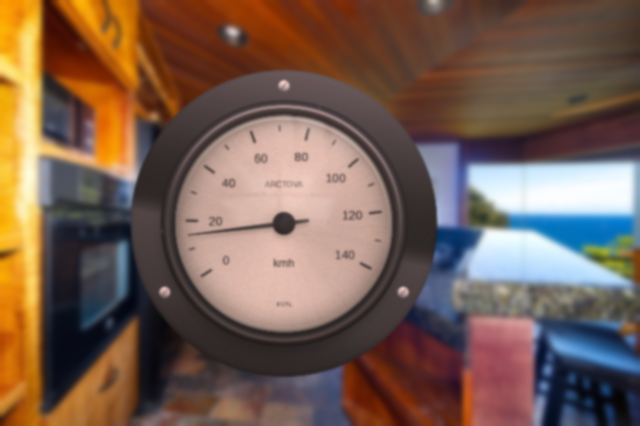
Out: 15 (km/h)
